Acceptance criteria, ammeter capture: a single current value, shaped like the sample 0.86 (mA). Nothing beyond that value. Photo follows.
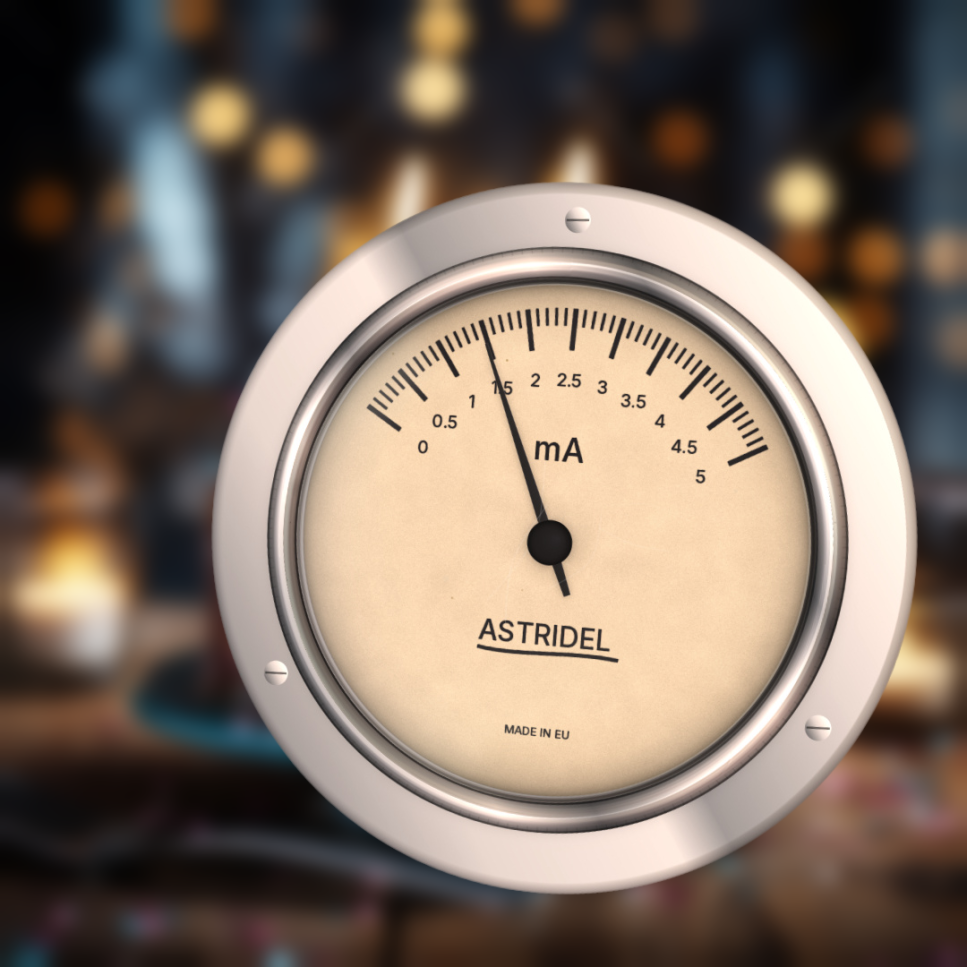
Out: 1.5 (mA)
